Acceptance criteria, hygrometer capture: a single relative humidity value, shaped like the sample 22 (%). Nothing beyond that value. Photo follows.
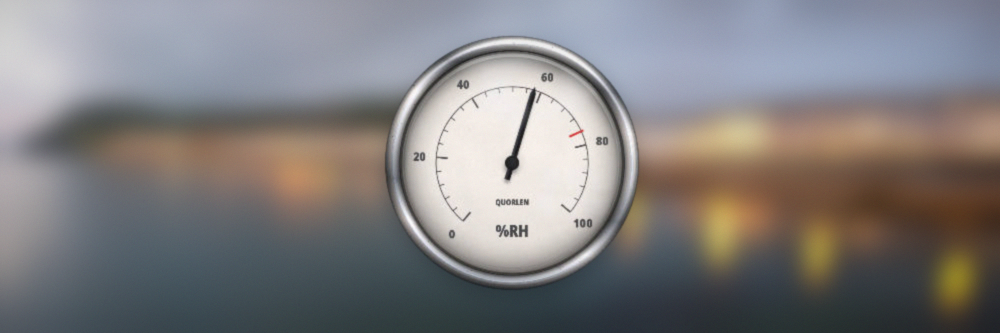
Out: 58 (%)
